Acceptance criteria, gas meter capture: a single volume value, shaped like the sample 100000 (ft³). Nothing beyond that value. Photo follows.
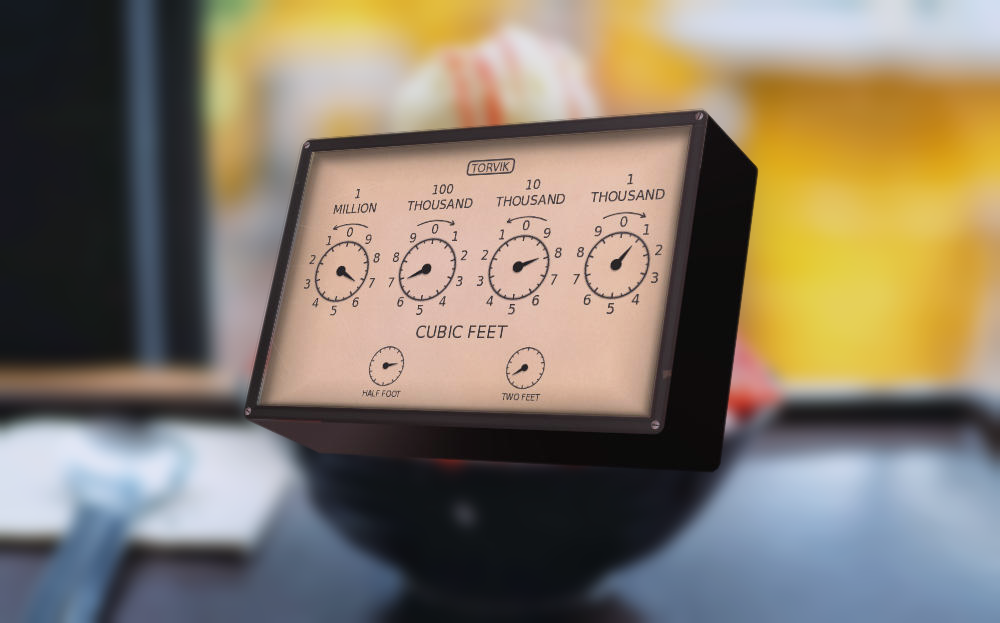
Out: 668100 (ft³)
